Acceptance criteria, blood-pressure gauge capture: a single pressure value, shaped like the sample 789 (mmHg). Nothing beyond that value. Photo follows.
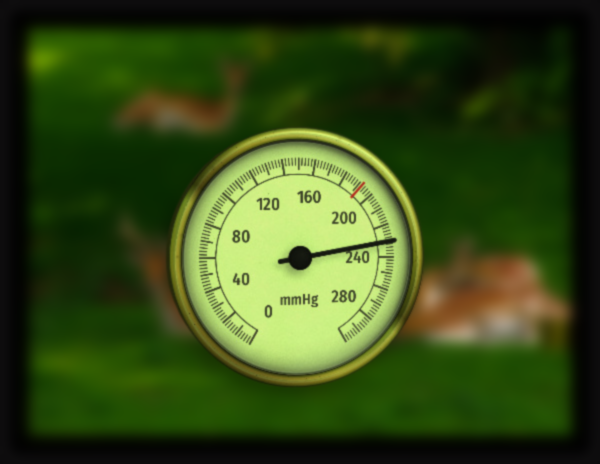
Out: 230 (mmHg)
